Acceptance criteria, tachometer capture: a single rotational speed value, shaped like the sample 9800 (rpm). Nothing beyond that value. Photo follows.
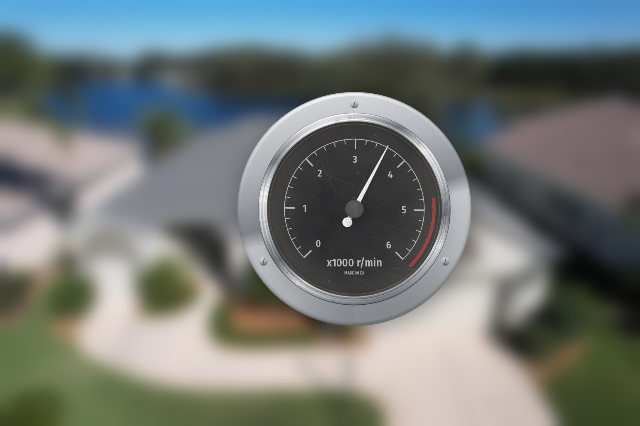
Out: 3600 (rpm)
